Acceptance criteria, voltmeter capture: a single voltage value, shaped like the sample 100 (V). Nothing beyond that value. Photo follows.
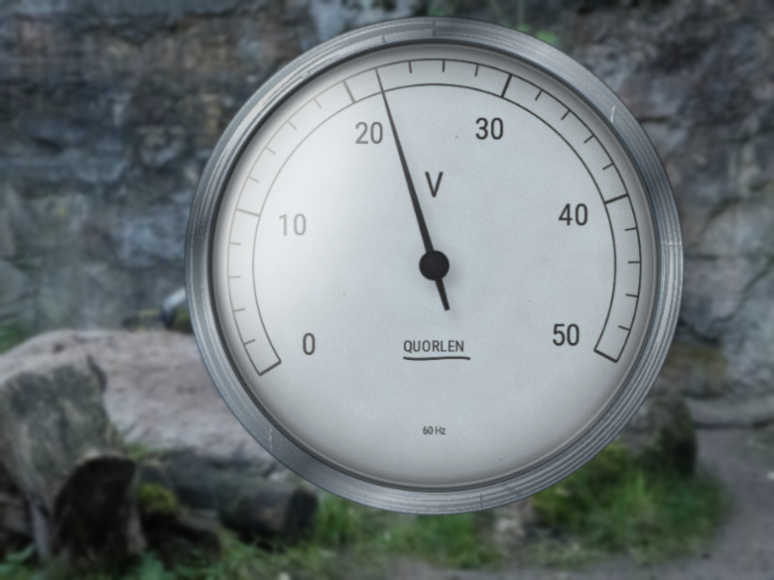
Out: 22 (V)
